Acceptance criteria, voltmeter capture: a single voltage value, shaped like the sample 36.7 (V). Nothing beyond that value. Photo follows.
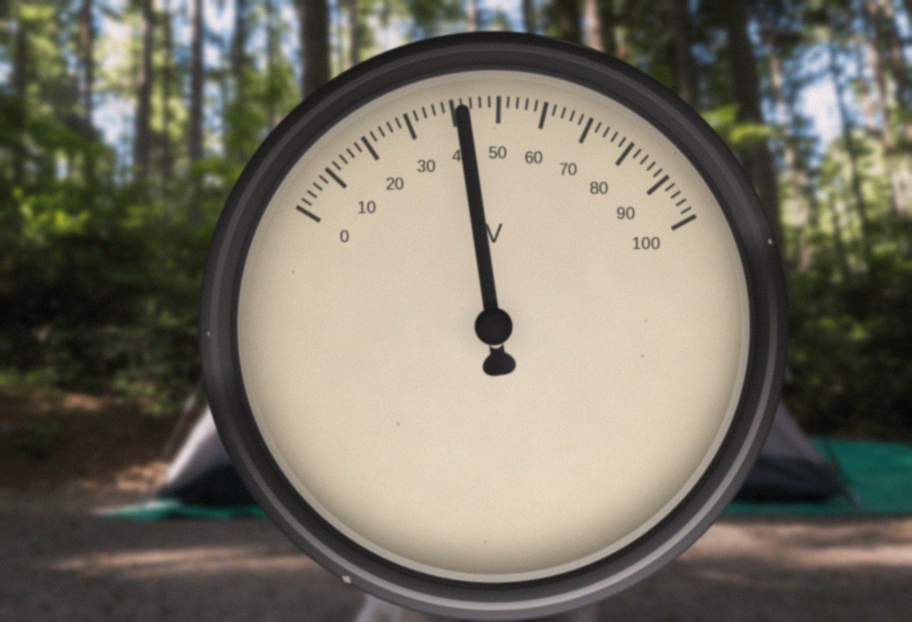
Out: 42 (V)
